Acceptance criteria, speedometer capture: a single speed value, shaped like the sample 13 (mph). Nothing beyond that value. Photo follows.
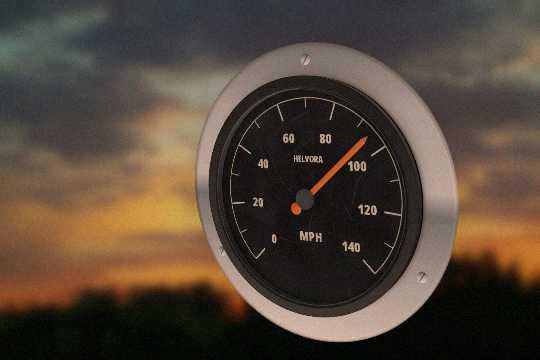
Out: 95 (mph)
